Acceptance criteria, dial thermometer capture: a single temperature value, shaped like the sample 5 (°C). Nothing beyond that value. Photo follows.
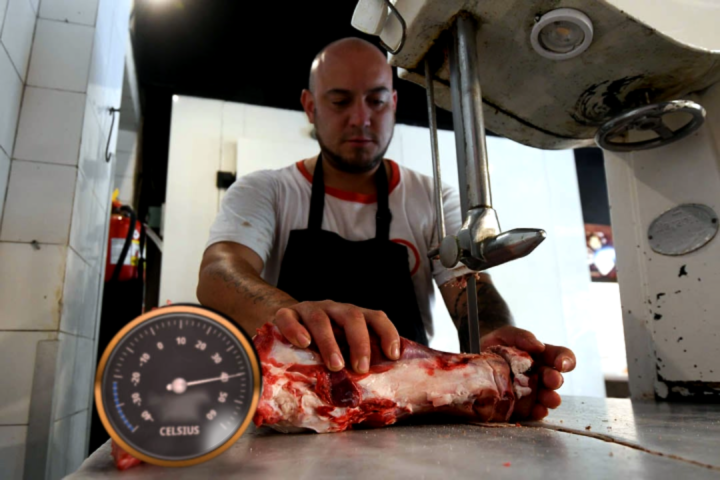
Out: 40 (°C)
